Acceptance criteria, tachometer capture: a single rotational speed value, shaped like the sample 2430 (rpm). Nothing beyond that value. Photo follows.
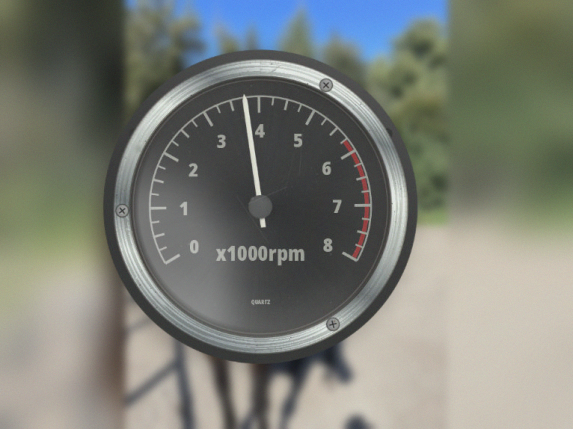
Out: 3750 (rpm)
